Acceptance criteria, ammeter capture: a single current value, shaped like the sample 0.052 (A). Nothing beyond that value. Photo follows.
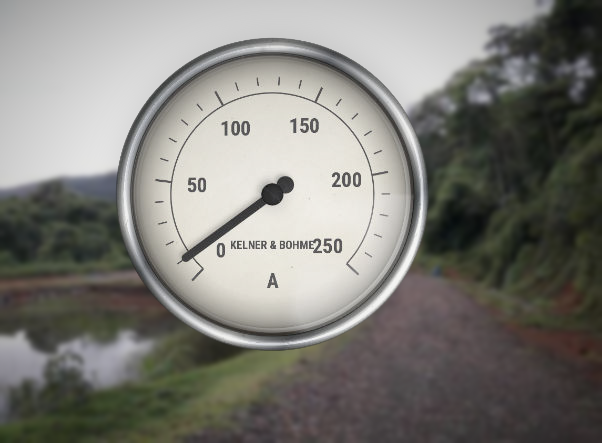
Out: 10 (A)
